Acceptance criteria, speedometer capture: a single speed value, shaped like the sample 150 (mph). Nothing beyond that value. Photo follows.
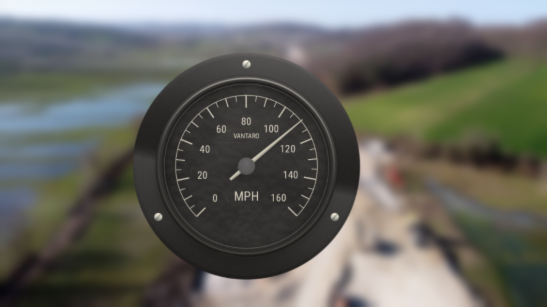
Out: 110 (mph)
